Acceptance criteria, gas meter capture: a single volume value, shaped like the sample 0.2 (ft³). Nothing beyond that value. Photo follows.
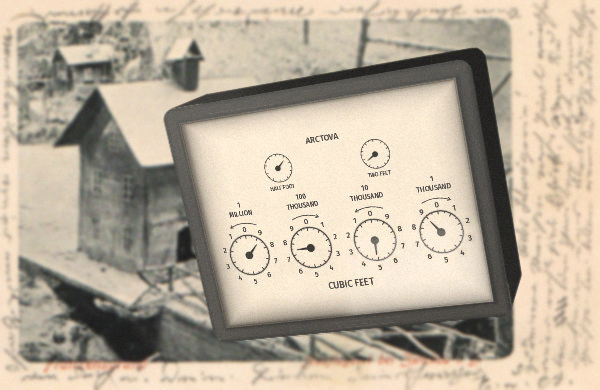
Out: 874900 (ft³)
